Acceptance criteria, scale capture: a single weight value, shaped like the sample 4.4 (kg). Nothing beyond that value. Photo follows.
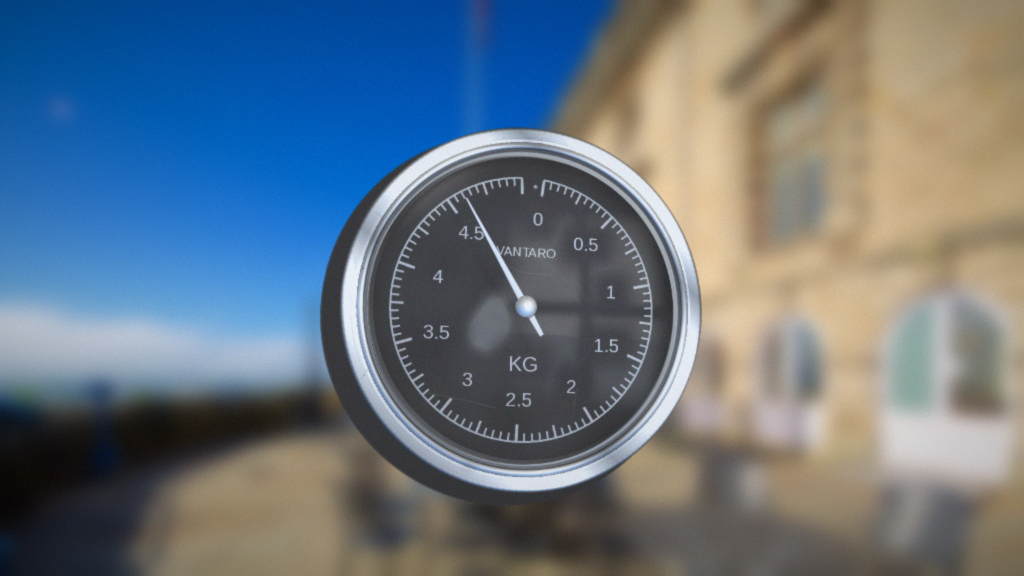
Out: 4.6 (kg)
